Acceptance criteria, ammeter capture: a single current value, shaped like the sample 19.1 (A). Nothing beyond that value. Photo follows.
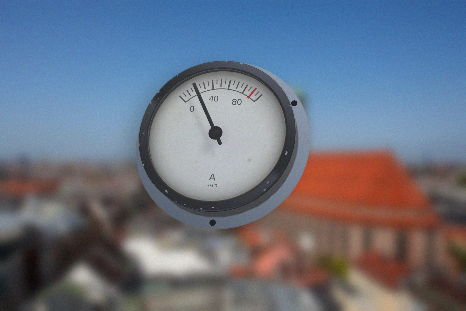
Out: 20 (A)
